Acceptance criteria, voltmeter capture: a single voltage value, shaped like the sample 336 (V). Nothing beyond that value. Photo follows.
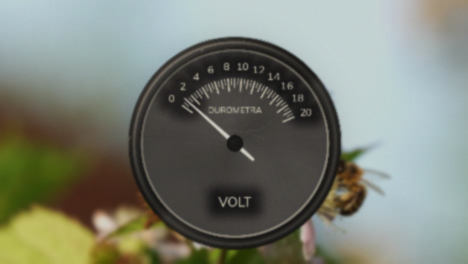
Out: 1 (V)
